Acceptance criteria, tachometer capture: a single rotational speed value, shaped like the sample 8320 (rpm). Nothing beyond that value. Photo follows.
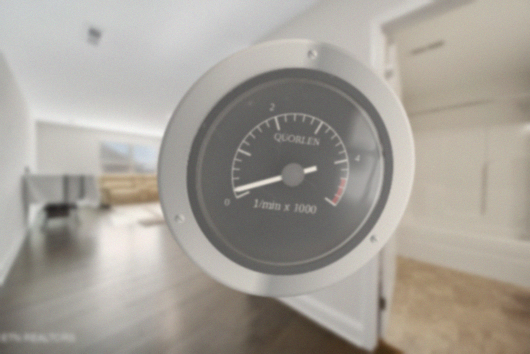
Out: 200 (rpm)
